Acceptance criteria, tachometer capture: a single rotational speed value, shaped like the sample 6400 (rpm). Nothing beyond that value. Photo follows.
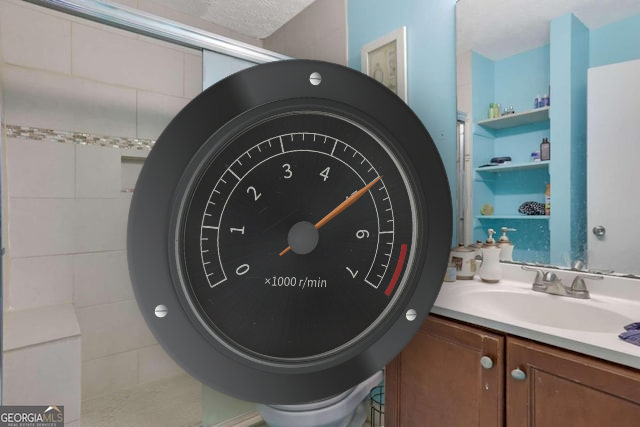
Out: 5000 (rpm)
